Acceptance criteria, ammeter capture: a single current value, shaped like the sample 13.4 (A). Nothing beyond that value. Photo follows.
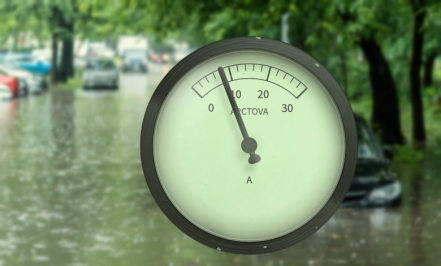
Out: 8 (A)
